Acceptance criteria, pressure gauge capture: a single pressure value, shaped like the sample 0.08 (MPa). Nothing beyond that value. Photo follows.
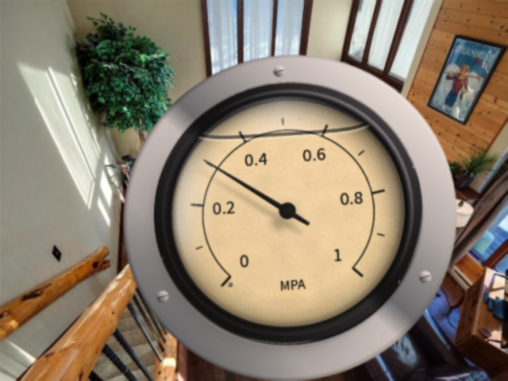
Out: 0.3 (MPa)
